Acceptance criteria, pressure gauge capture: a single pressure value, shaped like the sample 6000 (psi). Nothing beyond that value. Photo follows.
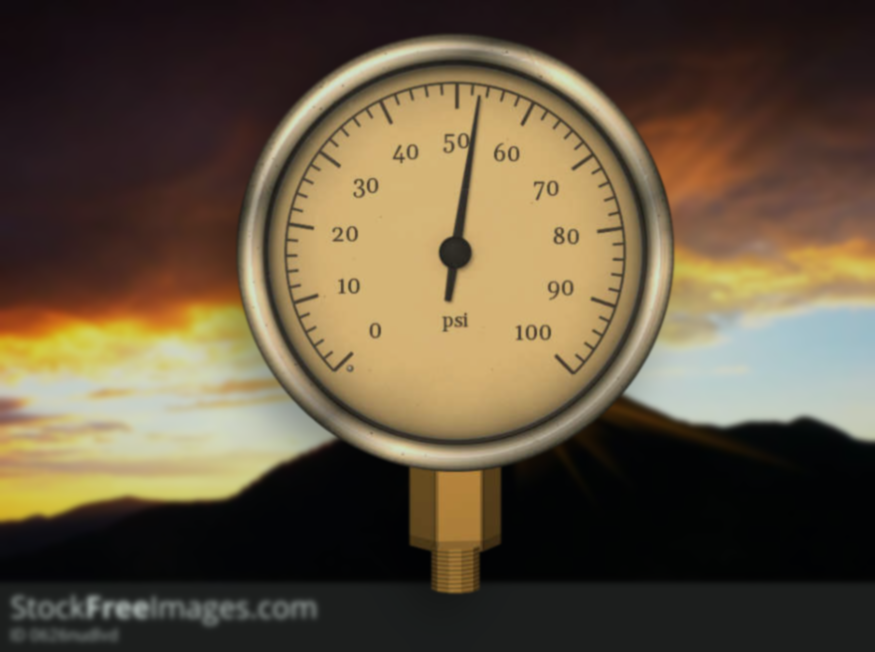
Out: 53 (psi)
